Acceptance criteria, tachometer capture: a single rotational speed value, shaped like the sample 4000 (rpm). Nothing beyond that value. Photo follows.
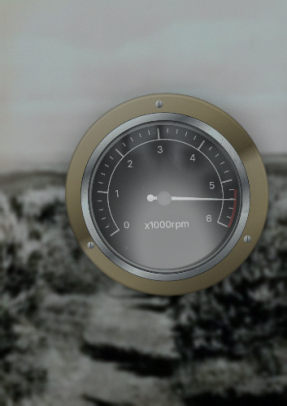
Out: 5400 (rpm)
